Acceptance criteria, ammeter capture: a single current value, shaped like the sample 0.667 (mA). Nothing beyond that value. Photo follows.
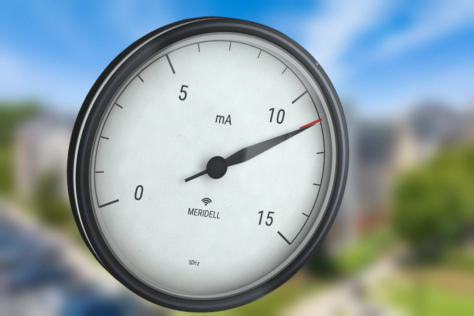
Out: 11 (mA)
